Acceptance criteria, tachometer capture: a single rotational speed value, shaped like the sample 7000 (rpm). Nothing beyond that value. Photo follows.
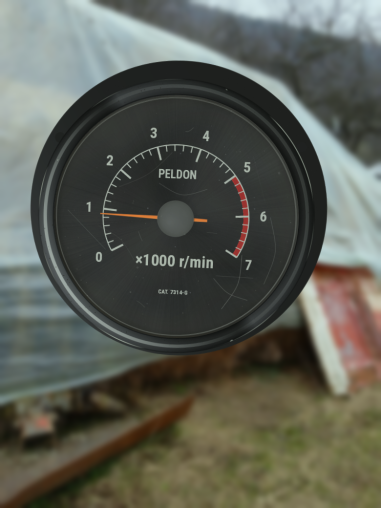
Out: 900 (rpm)
